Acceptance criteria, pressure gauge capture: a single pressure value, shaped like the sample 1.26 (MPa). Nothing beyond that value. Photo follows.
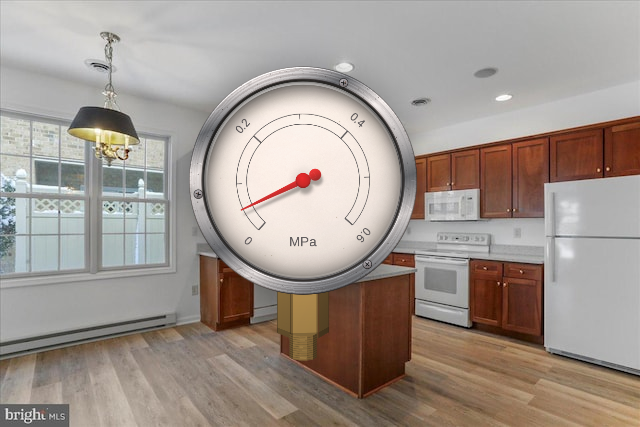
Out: 0.05 (MPa)
